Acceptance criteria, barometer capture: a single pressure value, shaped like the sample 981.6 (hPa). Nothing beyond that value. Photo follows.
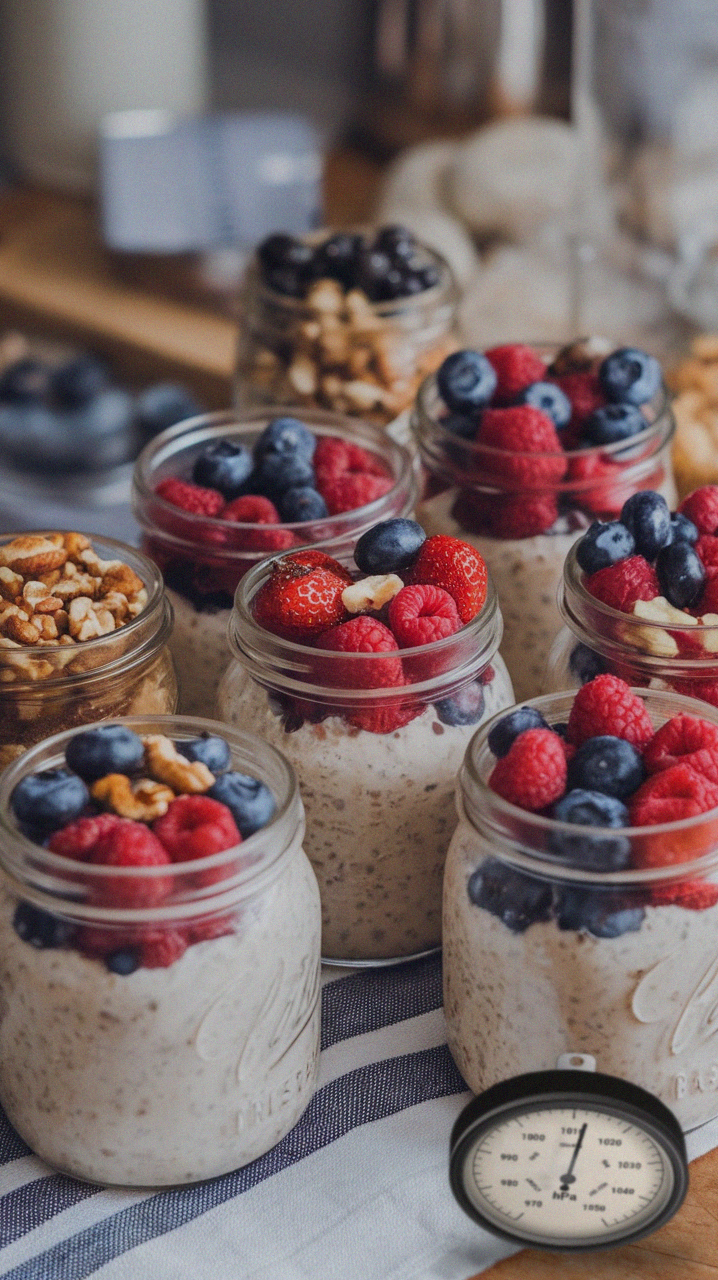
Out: 1012 (hPa)
